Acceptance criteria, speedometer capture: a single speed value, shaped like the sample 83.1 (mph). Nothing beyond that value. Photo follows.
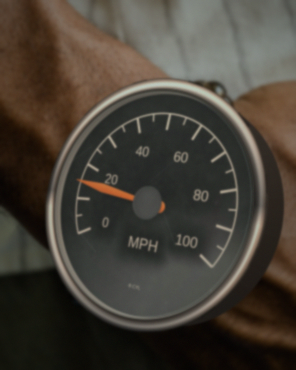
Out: 15 (mph)
